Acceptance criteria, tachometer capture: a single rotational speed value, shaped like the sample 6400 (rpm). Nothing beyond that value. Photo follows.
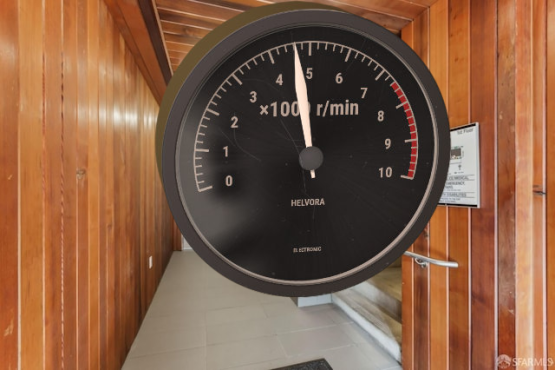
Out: 4600 (rpm)
